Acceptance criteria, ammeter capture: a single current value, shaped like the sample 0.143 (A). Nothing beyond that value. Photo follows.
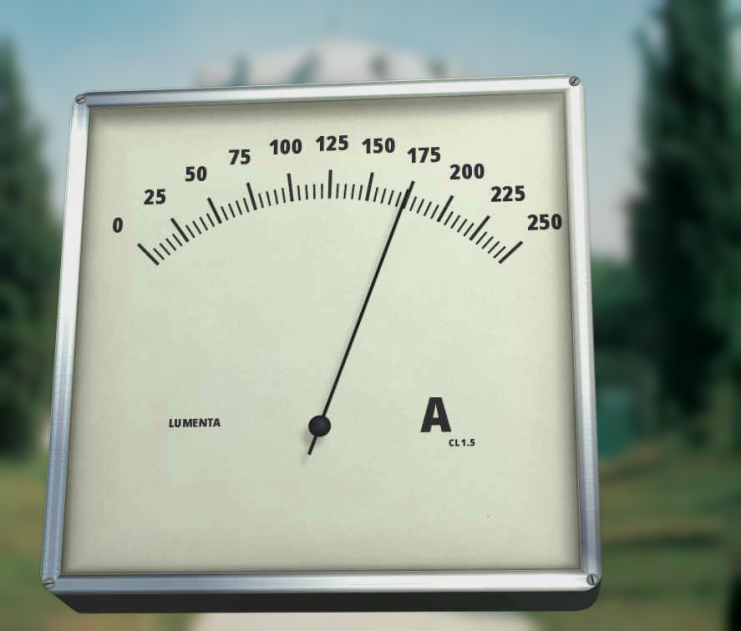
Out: 175 (A)
